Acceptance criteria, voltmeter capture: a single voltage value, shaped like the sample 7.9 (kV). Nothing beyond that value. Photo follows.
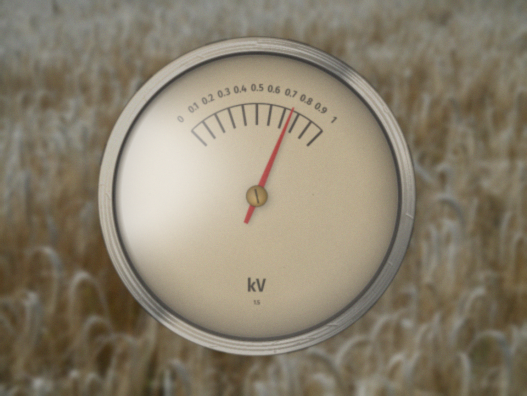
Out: 0.75 (kV)
